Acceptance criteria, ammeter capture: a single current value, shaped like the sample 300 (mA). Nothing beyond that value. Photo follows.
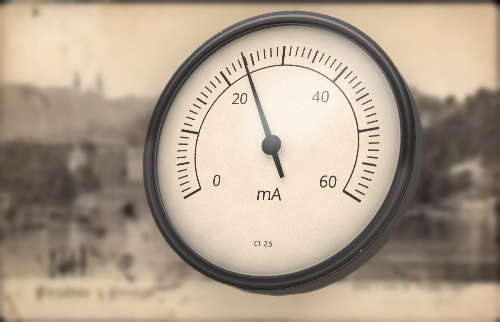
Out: 24 (mA)
